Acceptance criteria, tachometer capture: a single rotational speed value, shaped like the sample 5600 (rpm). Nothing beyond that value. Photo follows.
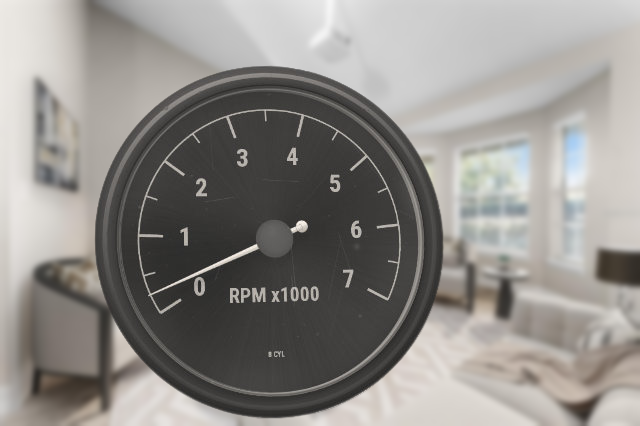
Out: 250 (rpm)
